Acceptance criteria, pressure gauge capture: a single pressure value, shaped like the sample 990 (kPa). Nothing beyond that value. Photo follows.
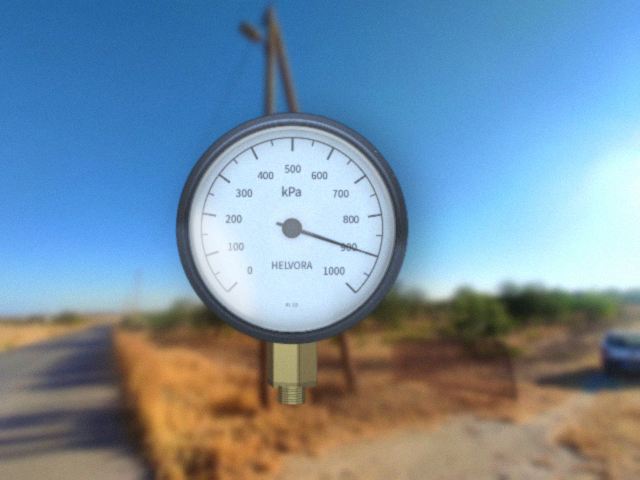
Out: 900 (kPa)
